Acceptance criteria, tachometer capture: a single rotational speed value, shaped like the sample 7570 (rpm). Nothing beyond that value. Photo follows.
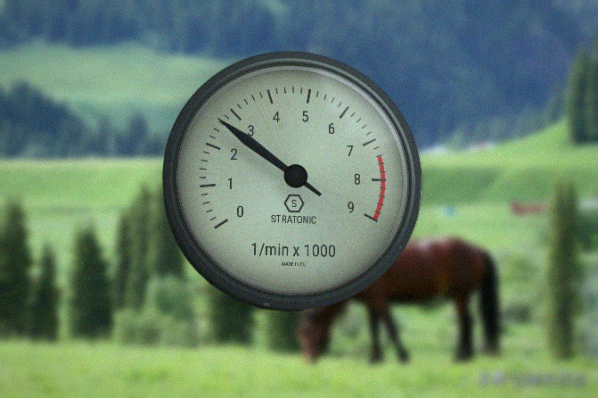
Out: 2600 (rpm)
